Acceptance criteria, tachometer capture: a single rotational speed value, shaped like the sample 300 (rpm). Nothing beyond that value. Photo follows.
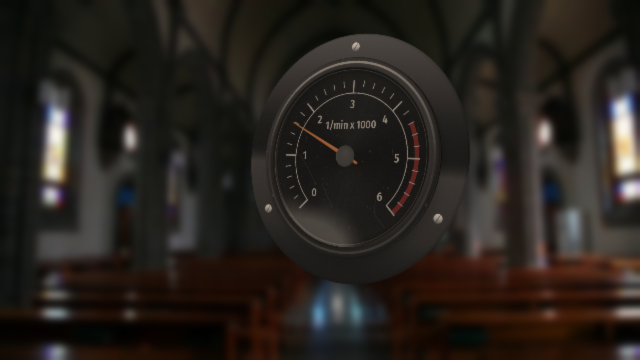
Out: 1600 (rpm)
